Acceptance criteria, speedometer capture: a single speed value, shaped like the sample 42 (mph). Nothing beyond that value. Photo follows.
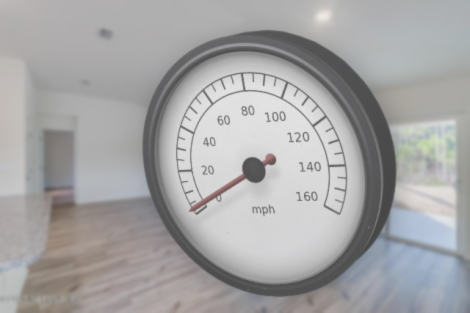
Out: 2.5 (mph)
